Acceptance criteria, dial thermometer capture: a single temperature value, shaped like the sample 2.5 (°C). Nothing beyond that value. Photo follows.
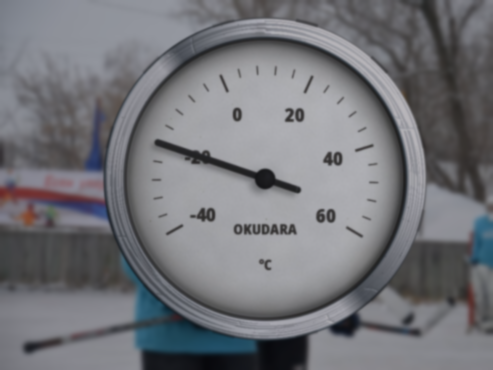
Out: -20 (°C)
